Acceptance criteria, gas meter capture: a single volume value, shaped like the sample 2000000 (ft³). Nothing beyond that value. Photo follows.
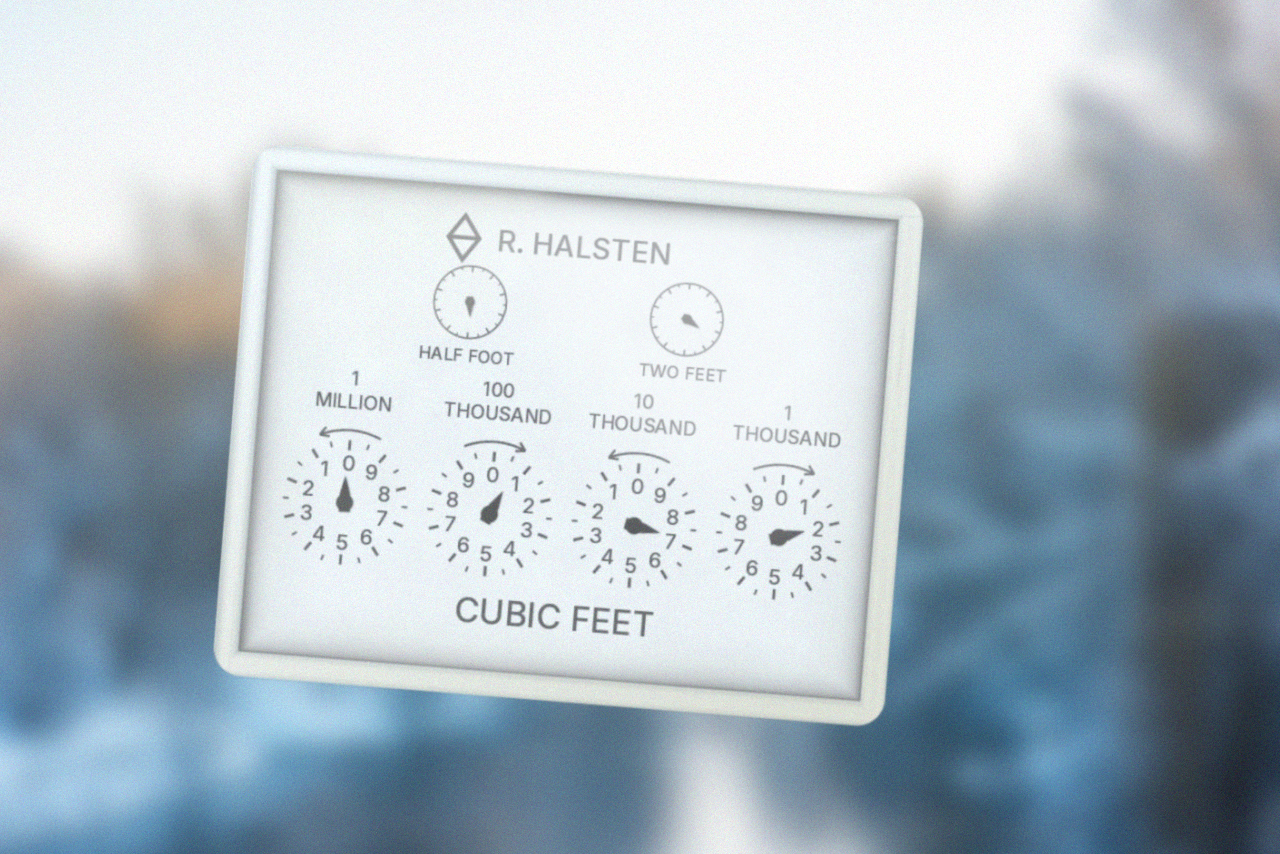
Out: 7200 (ft³)
